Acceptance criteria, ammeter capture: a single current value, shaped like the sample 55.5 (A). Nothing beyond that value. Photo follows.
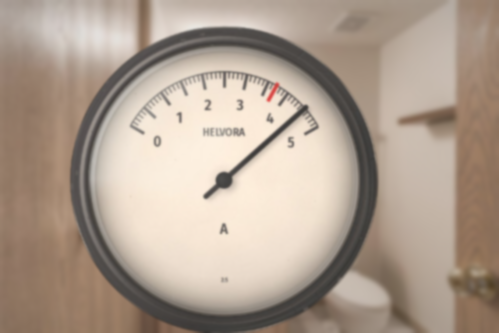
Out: 4.5 (A)
